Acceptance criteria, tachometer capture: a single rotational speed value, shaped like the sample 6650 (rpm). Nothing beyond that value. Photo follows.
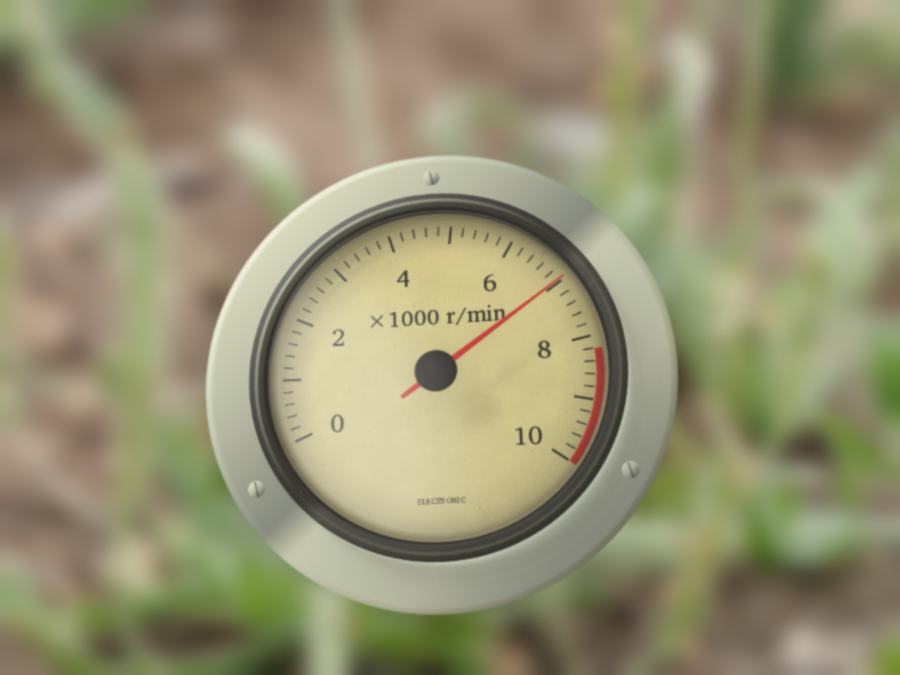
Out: 7000 (rpm)
